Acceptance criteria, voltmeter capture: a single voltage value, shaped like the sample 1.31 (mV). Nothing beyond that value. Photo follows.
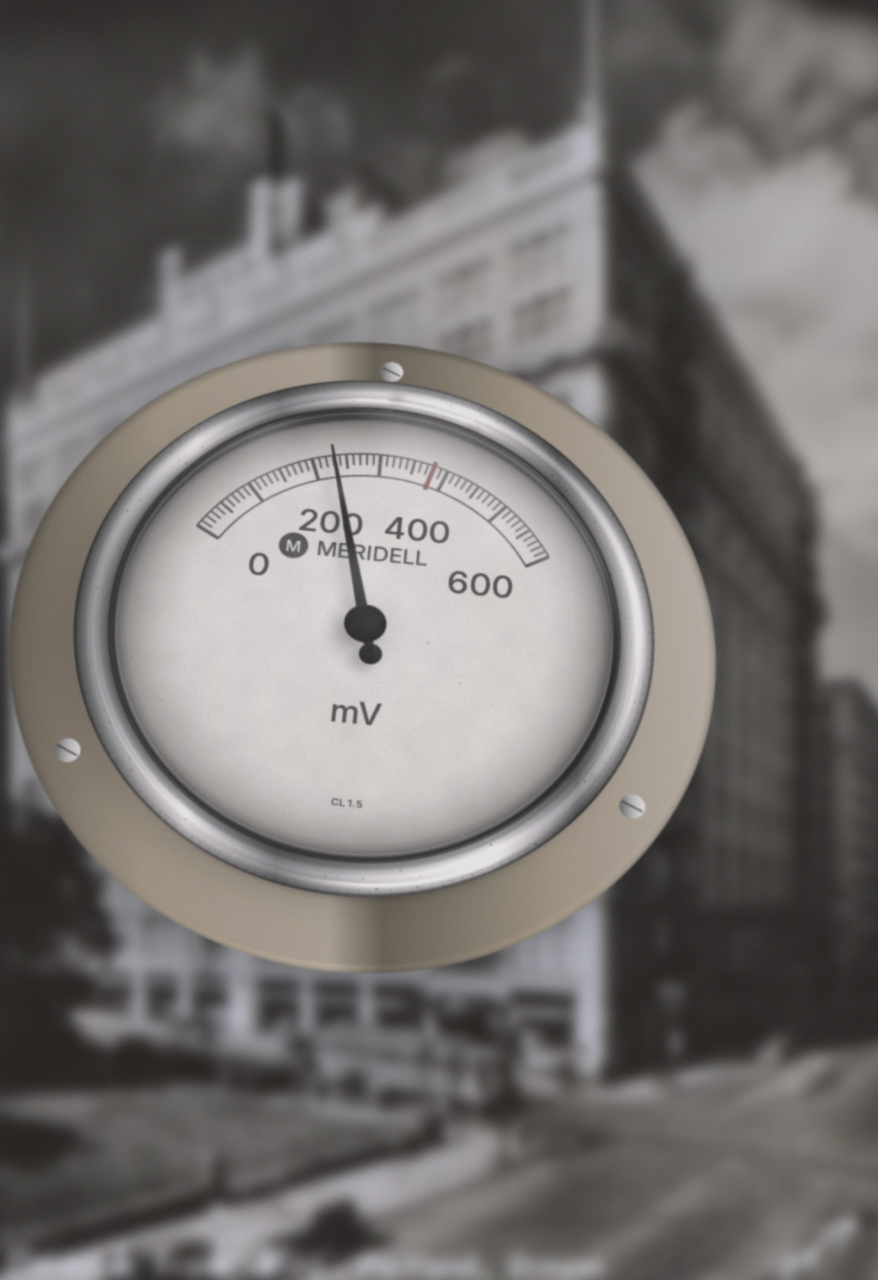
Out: 230 (mV)
